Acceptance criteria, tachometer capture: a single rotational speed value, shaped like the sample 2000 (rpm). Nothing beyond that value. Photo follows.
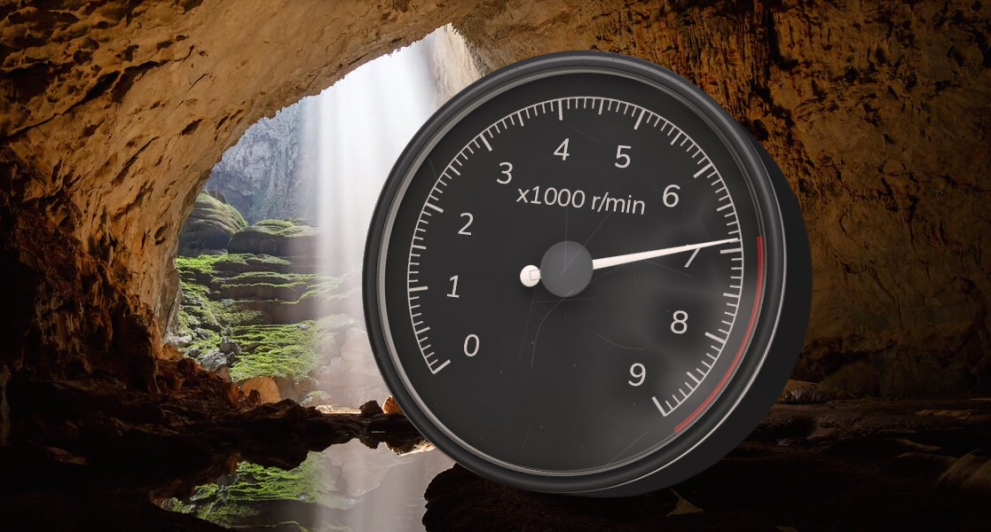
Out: 6900 (rpm)
